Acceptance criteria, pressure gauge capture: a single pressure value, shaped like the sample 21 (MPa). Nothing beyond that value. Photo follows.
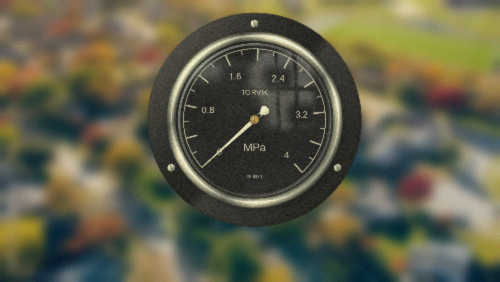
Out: 0 (MPa)
